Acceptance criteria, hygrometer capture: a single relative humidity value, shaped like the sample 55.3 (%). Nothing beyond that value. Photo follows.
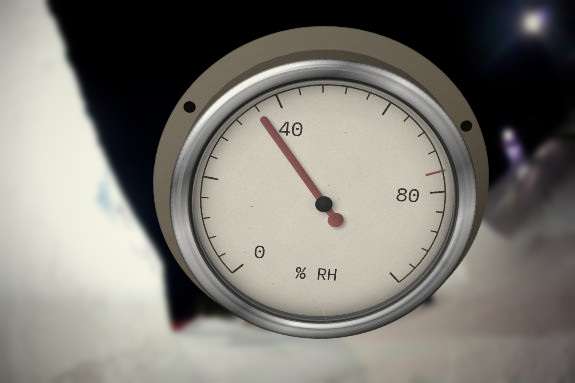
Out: 36 (%)
